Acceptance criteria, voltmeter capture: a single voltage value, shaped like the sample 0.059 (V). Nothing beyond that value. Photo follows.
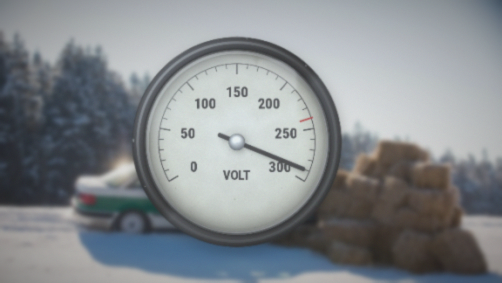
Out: 290 (V)
